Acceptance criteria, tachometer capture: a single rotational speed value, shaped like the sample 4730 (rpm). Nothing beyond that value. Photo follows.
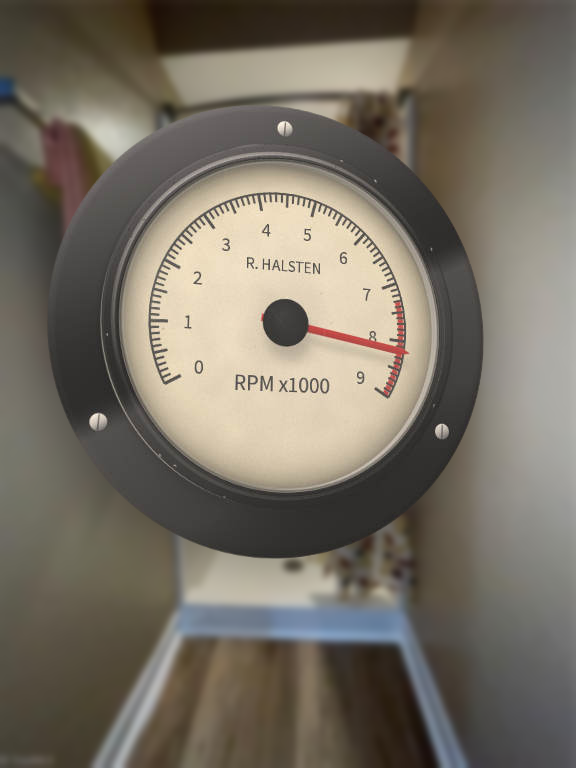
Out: 8200 (rpm)
